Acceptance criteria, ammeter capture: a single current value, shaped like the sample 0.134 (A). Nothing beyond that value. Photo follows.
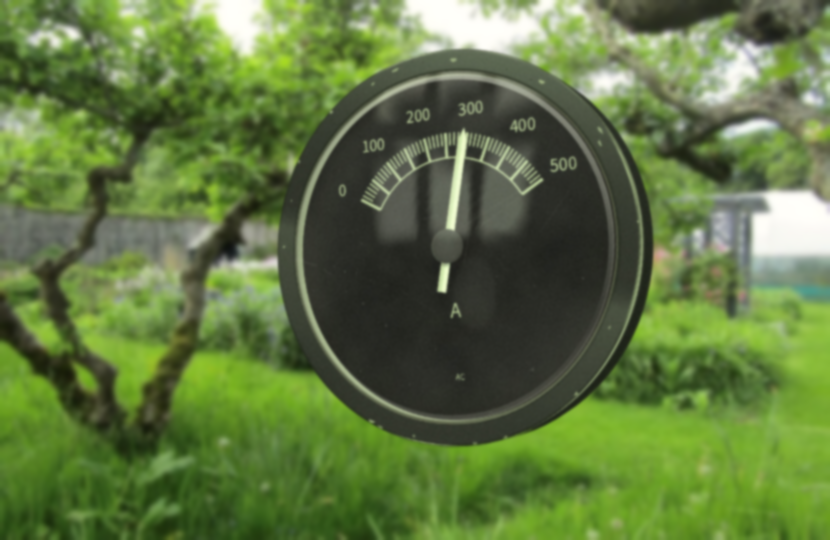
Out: 300 (A)
